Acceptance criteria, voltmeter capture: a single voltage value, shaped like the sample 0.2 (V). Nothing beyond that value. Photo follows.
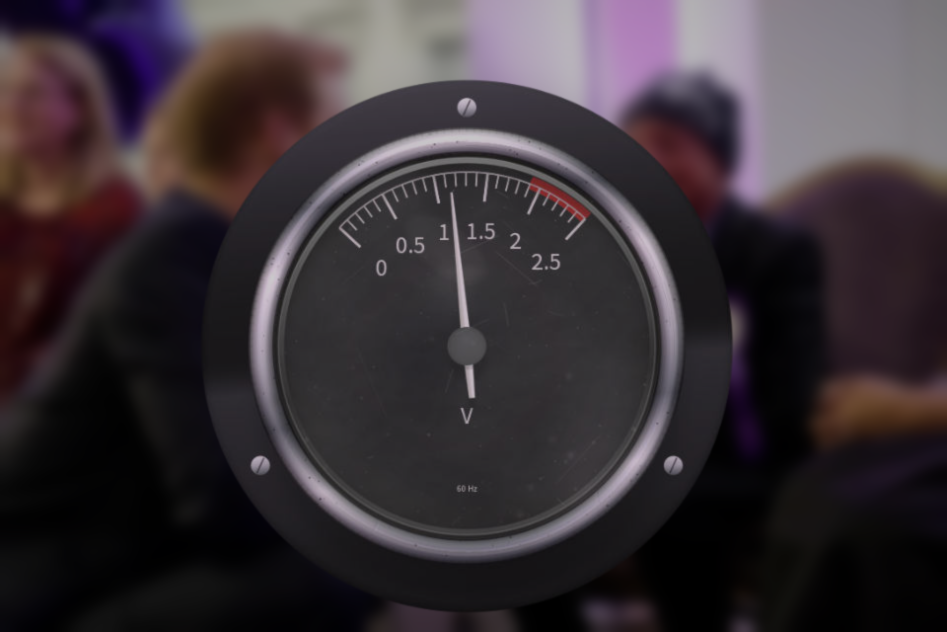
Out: 1.15 (V)
